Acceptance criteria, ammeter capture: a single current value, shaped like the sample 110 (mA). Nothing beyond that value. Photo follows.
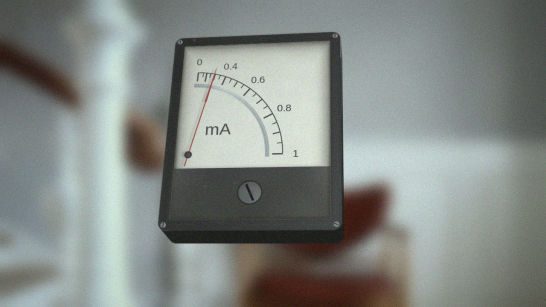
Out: 0.3 (mA)
